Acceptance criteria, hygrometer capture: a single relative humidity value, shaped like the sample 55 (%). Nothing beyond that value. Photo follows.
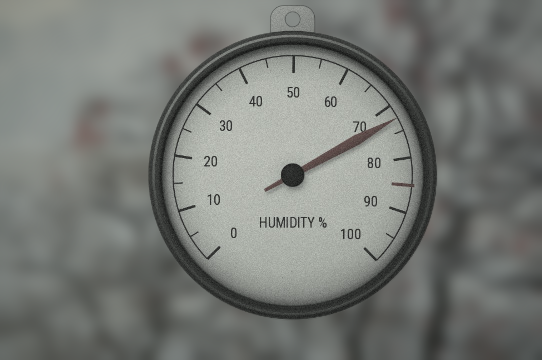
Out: 72.5 (%)
